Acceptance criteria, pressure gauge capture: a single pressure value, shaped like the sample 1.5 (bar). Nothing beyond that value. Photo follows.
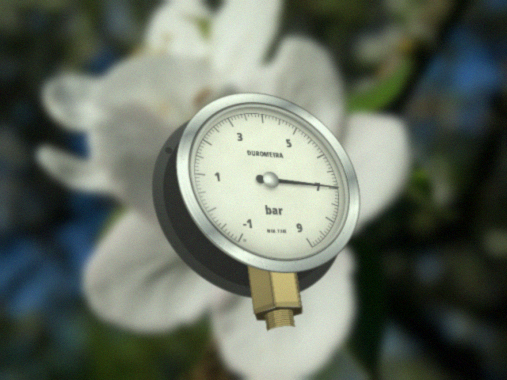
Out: 7 (bar)
